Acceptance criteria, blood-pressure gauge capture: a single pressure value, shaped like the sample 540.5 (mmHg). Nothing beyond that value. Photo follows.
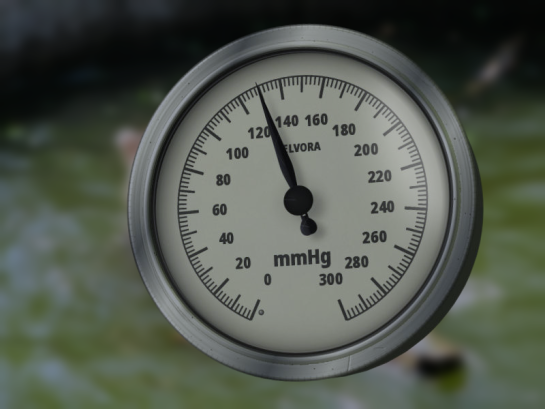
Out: 130 (mmHg)
